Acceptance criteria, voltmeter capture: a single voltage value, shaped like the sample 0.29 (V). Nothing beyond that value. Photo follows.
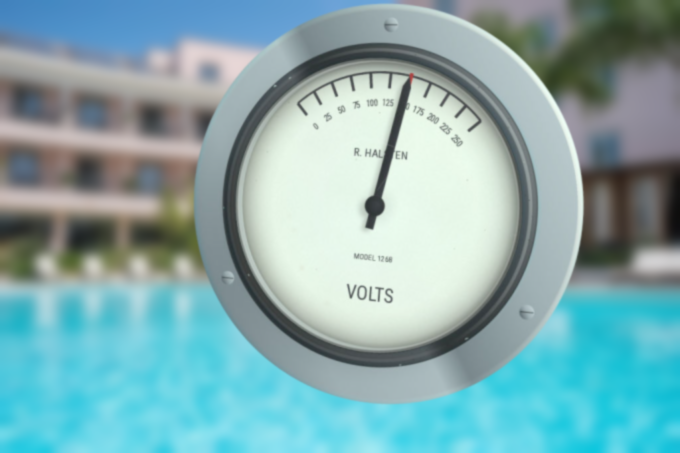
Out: 150 (V)
